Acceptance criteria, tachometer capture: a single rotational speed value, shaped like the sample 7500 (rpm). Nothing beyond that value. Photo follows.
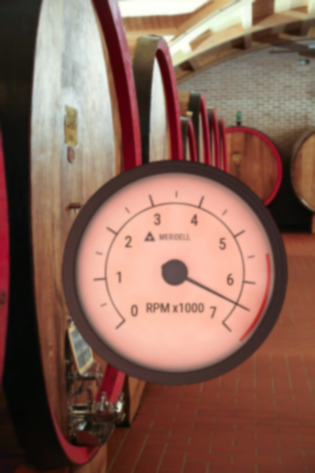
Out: 6500 (rpm)
